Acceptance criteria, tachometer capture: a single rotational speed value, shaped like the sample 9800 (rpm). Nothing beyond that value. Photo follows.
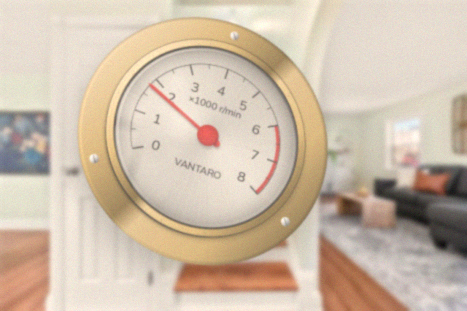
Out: 1750 (rpm)
